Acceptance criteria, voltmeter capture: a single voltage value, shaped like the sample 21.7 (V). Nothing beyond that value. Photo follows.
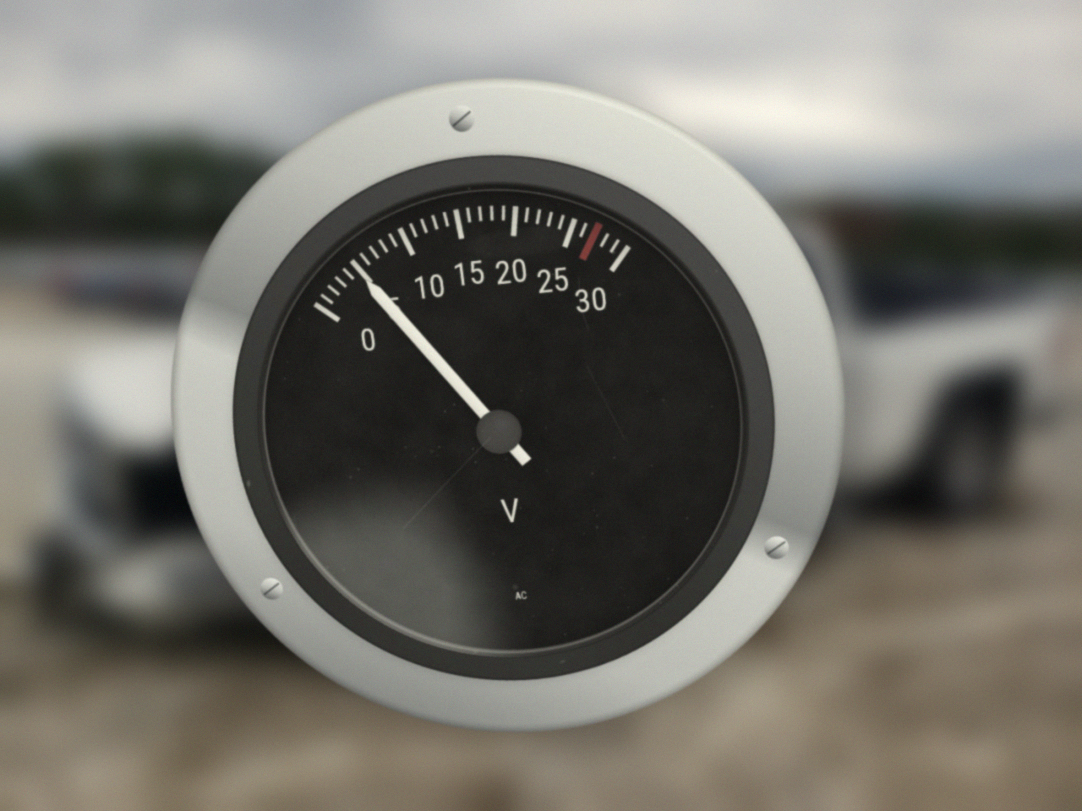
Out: 5 (V)
